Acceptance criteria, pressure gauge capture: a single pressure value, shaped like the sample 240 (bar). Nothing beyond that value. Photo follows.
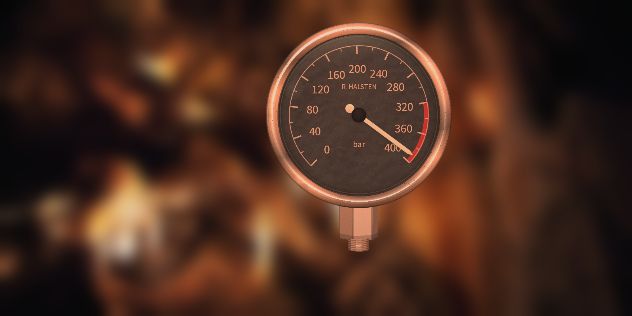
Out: 390 (bar)
